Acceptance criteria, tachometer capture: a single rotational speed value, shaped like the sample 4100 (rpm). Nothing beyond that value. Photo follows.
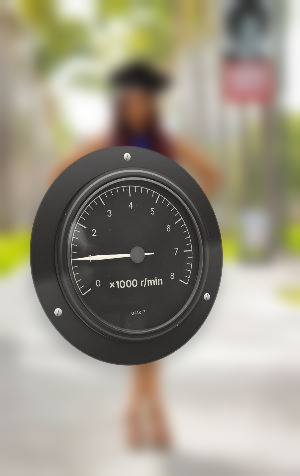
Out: 1000 (rpm)
